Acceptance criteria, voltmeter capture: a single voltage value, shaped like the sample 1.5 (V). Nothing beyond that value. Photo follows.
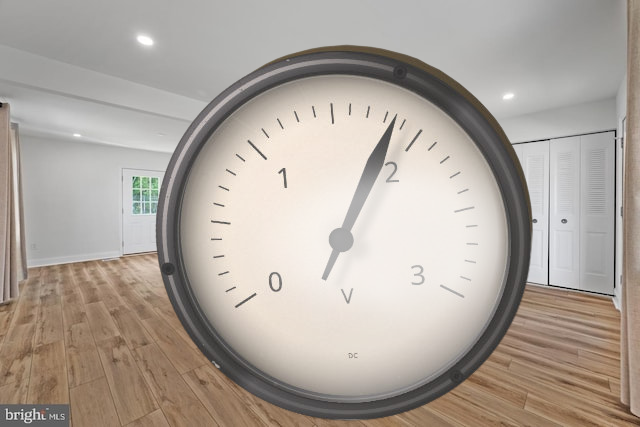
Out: 1.85 (V)
